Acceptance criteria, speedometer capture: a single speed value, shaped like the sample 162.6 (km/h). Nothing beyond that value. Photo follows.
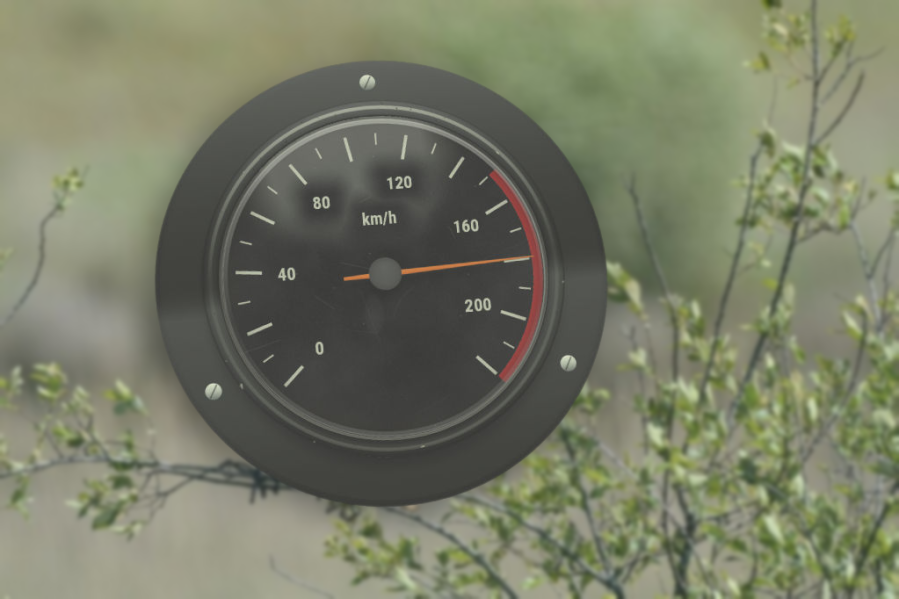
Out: 180 (km/h)
